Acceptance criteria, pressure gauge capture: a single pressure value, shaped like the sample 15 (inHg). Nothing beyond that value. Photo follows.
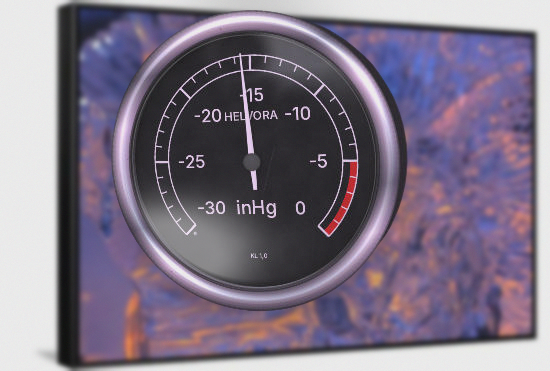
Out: -15.5 (inHg)
